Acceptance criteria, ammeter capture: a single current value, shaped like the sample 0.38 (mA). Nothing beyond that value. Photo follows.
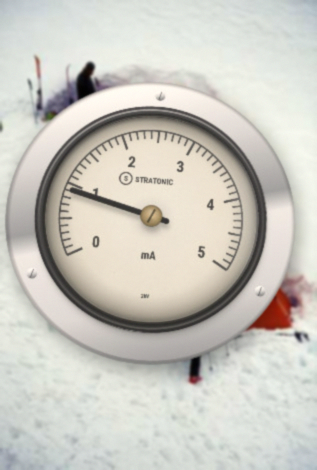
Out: 0.9 (mA)
